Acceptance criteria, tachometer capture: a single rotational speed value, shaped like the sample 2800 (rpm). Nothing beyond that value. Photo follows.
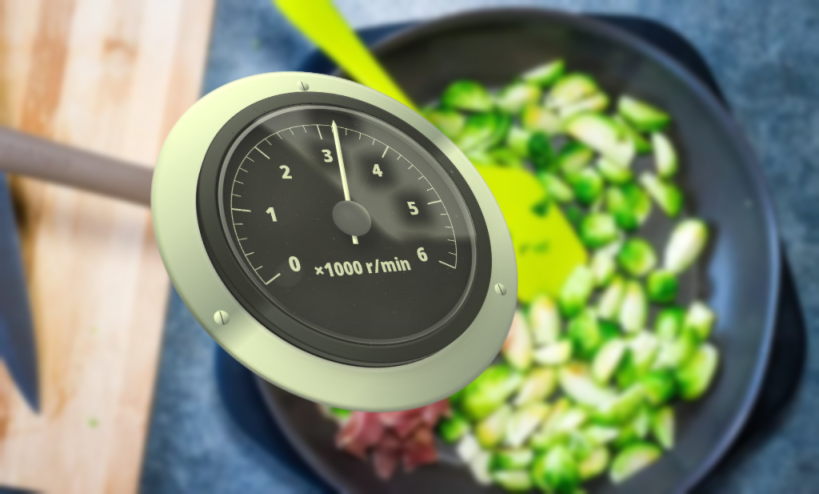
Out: 3200 (rpm)
